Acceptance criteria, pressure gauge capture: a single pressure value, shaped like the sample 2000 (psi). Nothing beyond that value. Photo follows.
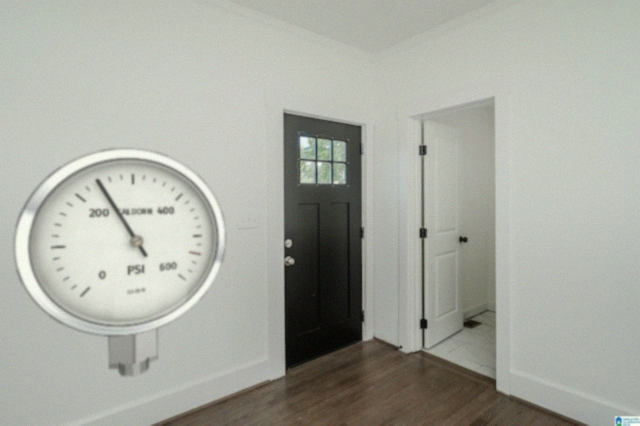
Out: 240 (psi)
